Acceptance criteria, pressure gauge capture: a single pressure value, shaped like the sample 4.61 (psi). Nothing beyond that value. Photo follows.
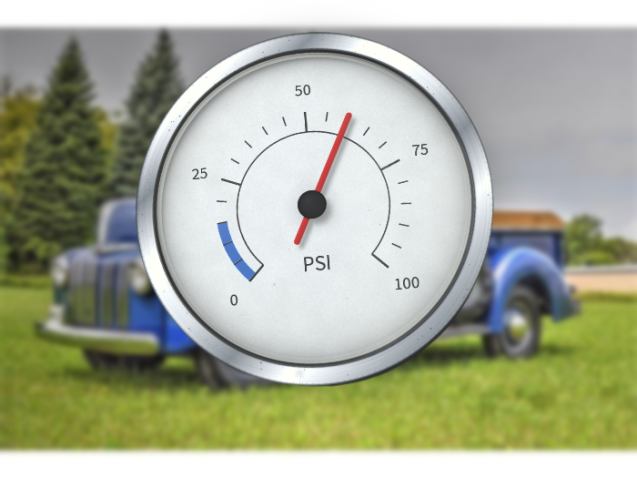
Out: 60 (psi)
